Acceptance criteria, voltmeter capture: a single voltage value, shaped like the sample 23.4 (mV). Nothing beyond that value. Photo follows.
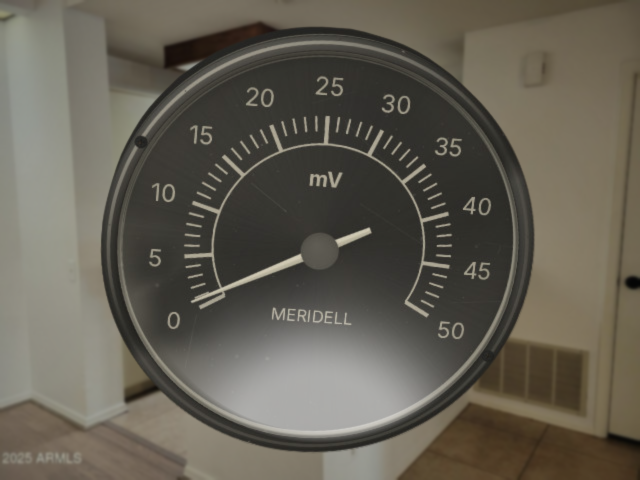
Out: 1 (mV)
